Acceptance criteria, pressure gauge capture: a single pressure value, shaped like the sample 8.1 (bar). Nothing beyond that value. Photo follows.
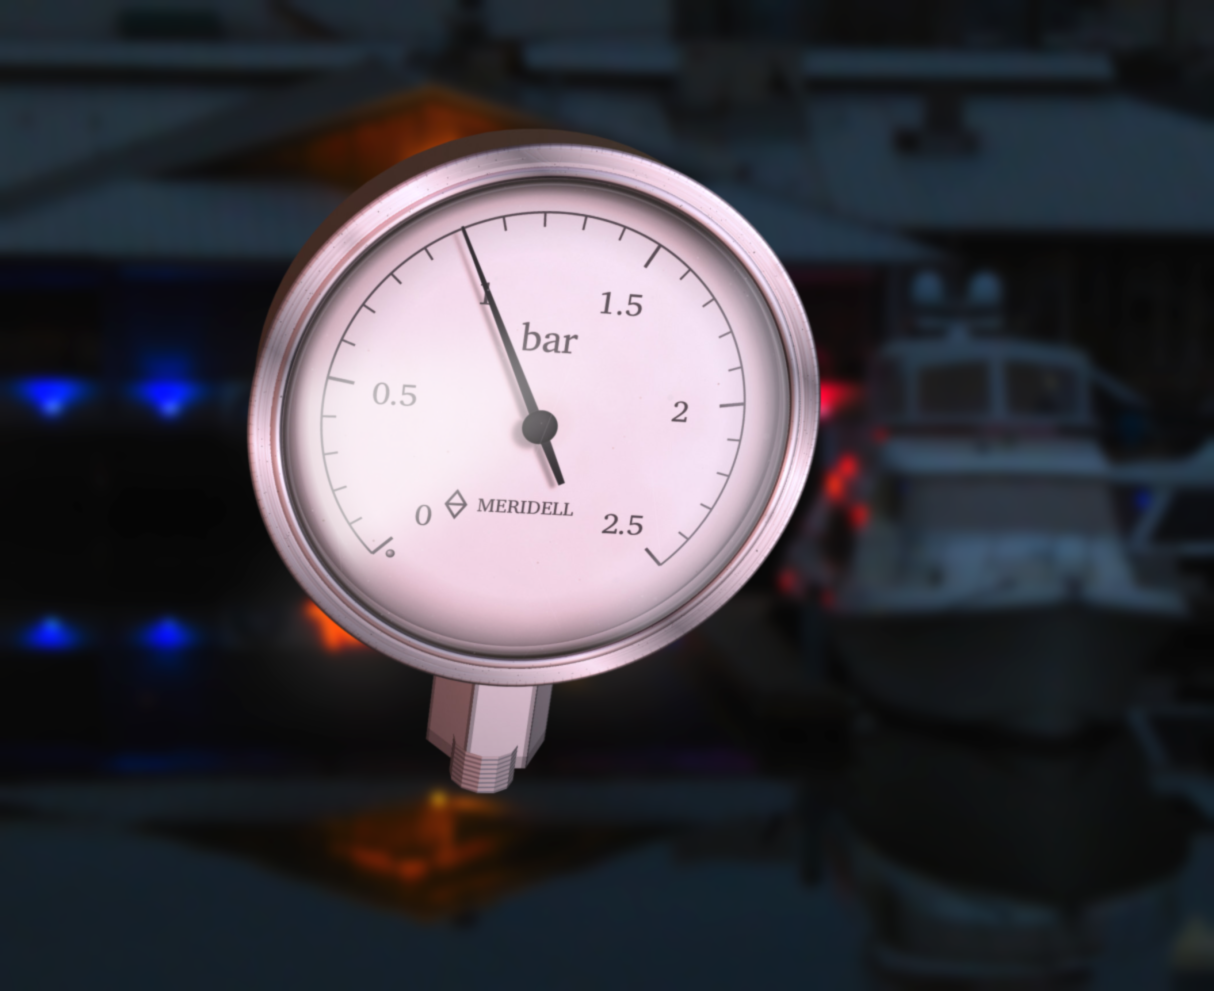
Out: 1 (bar)
